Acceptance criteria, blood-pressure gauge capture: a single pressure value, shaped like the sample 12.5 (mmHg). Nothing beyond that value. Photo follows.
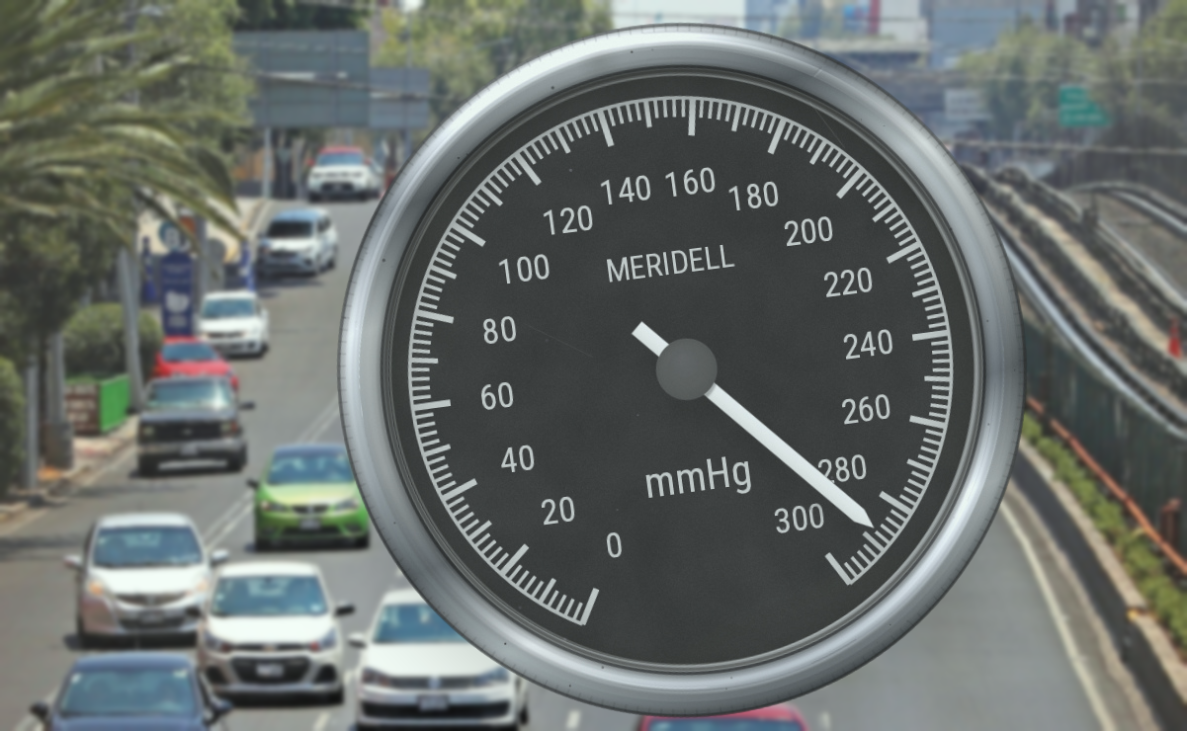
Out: 288 (mmHg)
